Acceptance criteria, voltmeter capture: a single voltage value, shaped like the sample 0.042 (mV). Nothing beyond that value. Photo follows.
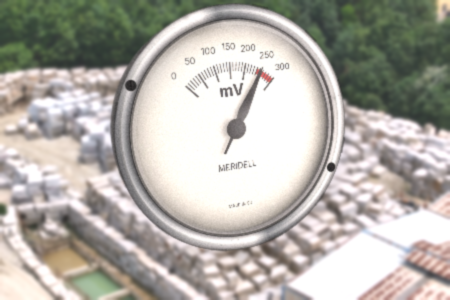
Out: 250 (mV)
